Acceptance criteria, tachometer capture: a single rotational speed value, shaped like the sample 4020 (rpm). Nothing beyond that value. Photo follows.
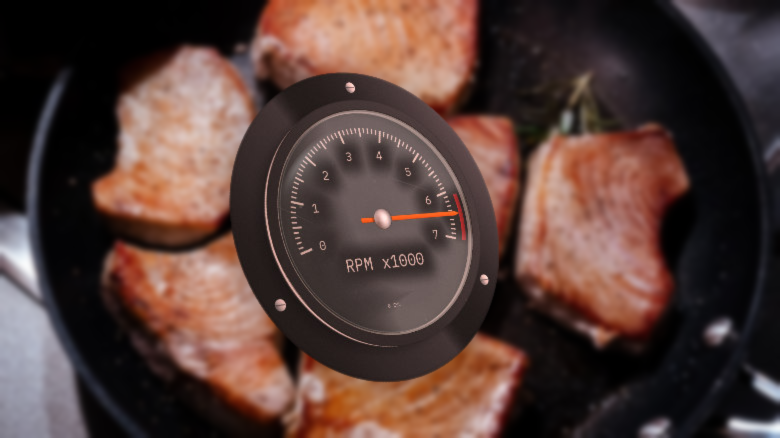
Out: 6500 (rpm)
